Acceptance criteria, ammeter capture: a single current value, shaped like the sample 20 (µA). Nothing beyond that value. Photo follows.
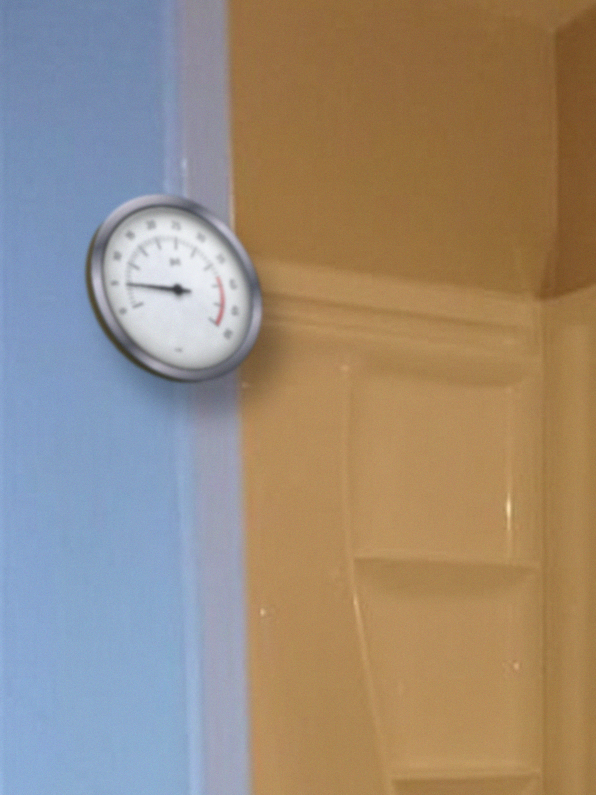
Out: 5 (µA)
